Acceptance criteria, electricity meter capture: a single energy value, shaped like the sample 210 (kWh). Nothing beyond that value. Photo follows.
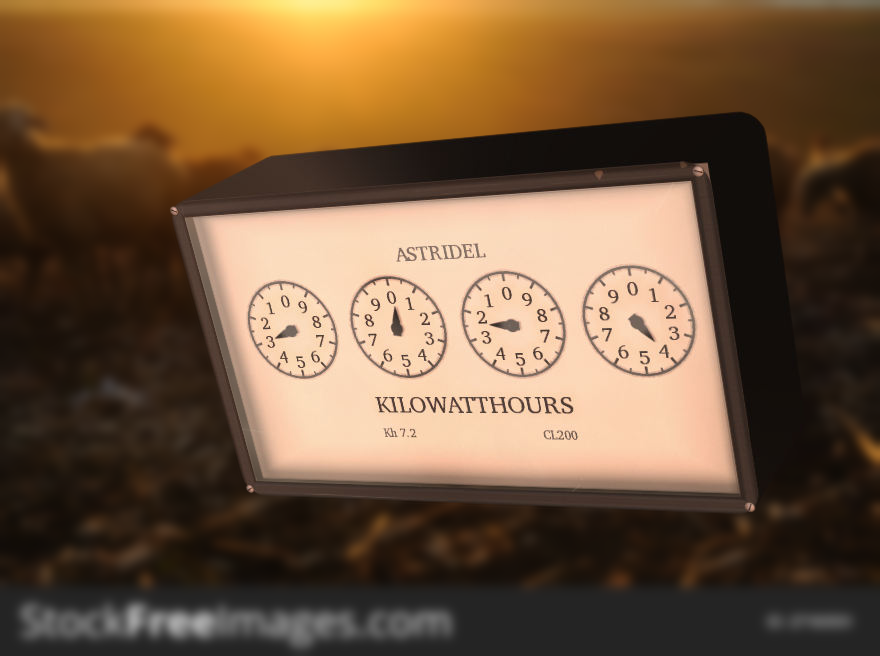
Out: 3024 (kWh)
